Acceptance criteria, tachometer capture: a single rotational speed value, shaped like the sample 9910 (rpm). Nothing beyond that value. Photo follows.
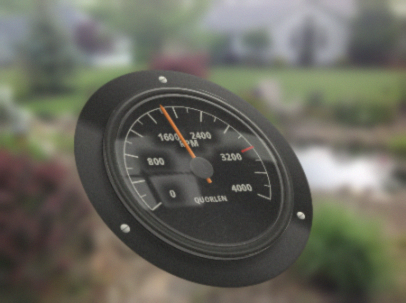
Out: 1800 (rpm)
